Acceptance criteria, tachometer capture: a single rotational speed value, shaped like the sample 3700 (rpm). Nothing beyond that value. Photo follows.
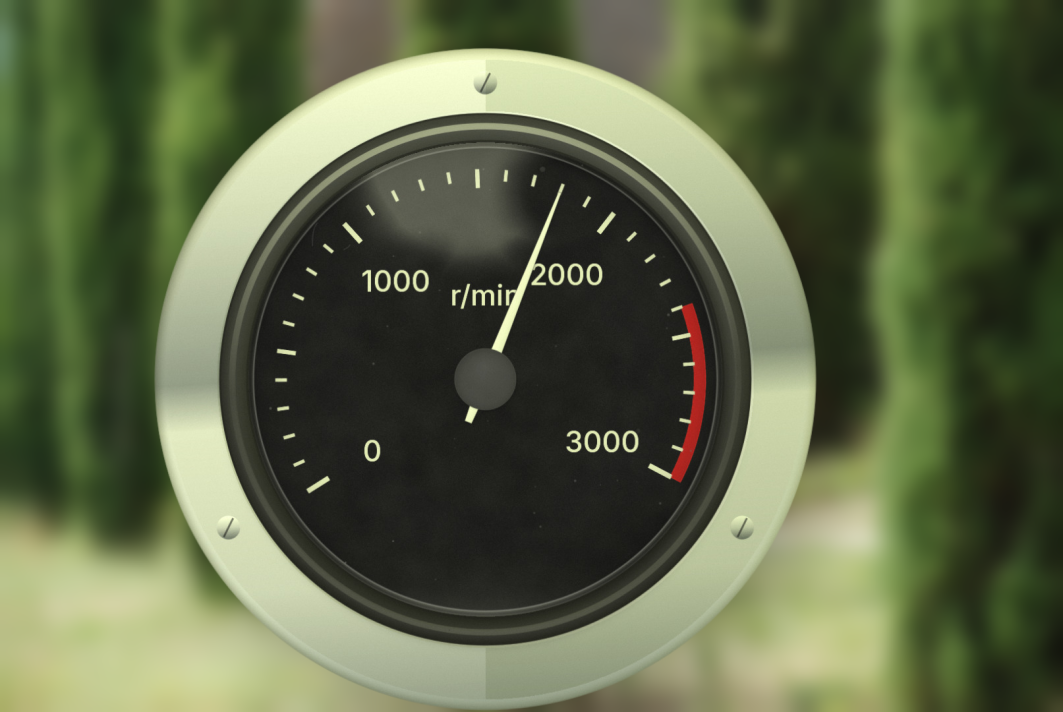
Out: 1800 (rpm)
